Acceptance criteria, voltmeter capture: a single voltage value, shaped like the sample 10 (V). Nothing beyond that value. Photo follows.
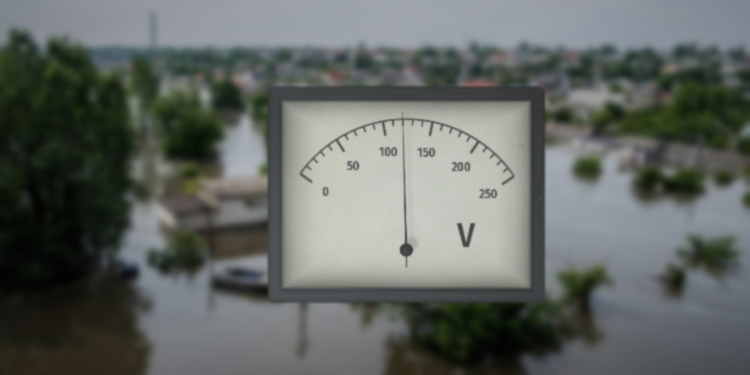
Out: 120 (V)
